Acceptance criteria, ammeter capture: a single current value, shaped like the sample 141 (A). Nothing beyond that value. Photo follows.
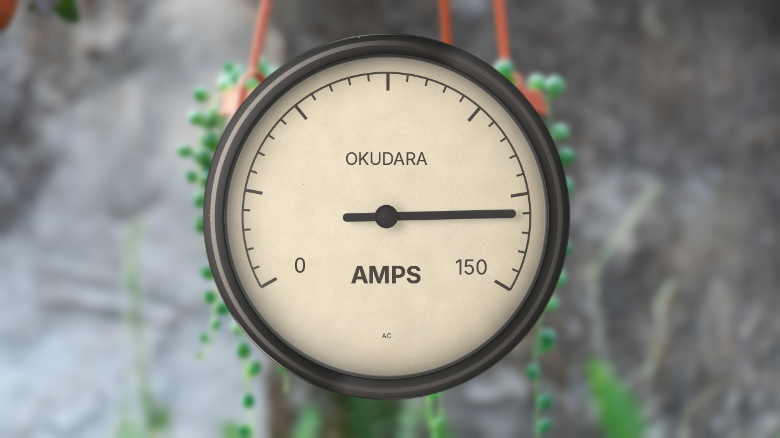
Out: 130 (A)
